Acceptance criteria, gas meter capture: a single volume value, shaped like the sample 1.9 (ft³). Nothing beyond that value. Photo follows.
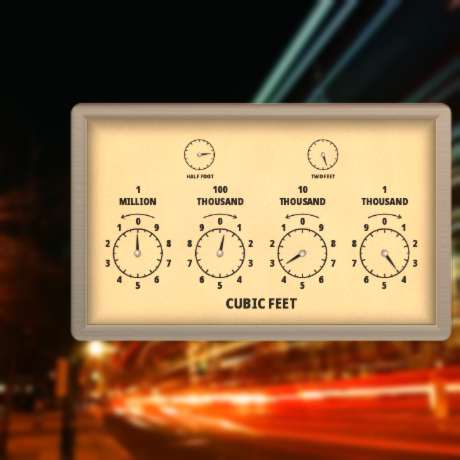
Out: 3400 (ft³)
